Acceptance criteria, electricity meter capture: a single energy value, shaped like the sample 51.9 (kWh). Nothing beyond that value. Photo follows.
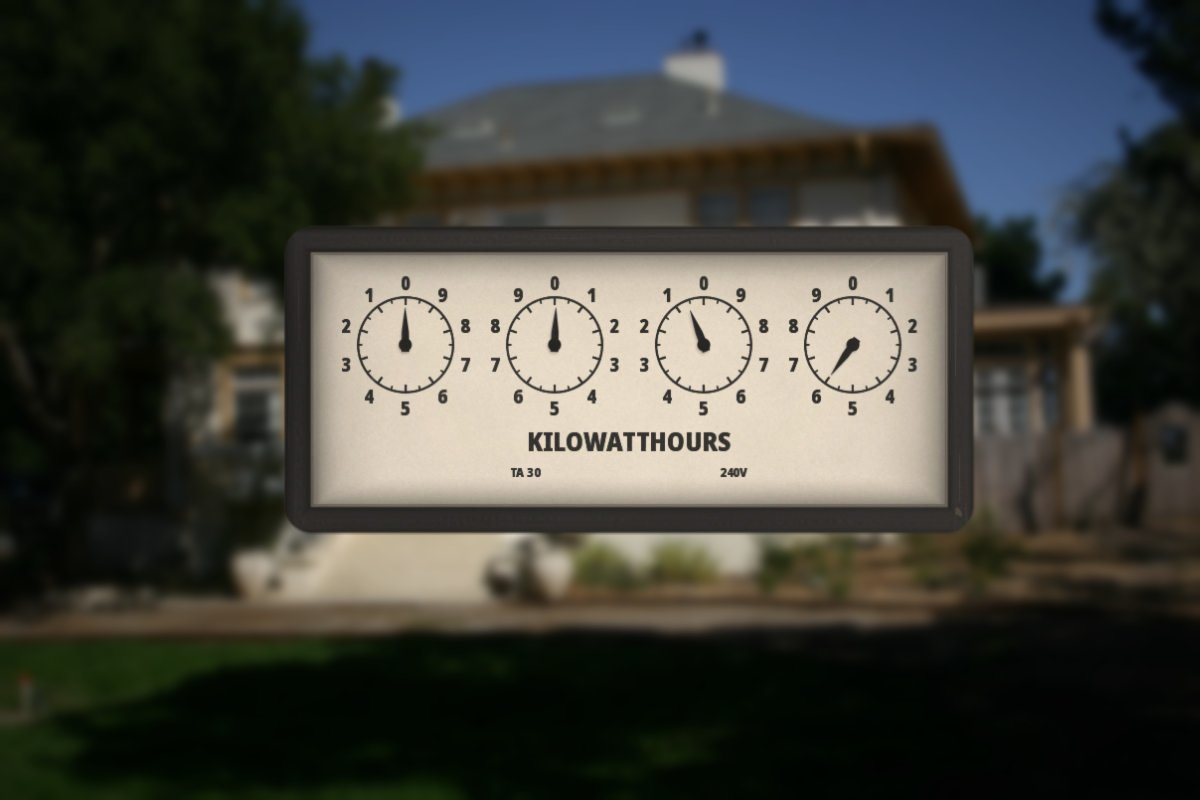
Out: 6 (kWh)
